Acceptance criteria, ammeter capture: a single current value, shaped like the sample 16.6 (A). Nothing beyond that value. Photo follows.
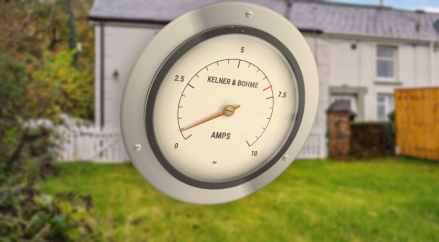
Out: 0.5 (A)
